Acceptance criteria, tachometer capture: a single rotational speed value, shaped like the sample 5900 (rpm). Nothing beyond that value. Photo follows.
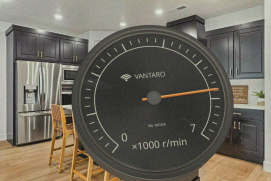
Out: 5800 (rpm)
